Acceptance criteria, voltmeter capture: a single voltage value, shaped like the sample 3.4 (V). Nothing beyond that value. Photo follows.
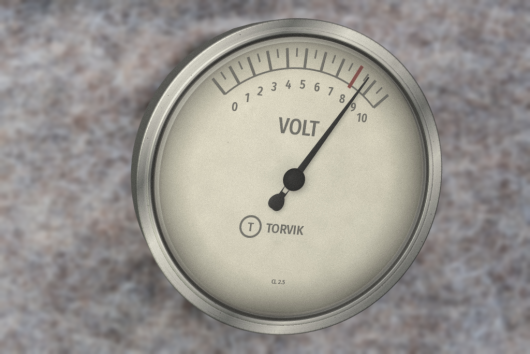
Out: 8.5 (V)
